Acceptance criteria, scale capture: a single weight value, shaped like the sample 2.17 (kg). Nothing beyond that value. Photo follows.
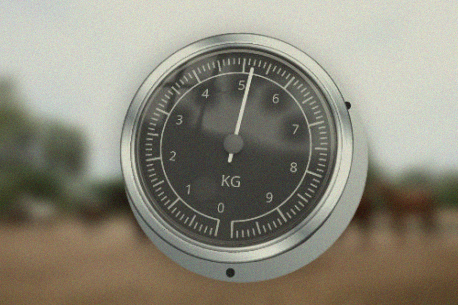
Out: 5.2 (kg)
